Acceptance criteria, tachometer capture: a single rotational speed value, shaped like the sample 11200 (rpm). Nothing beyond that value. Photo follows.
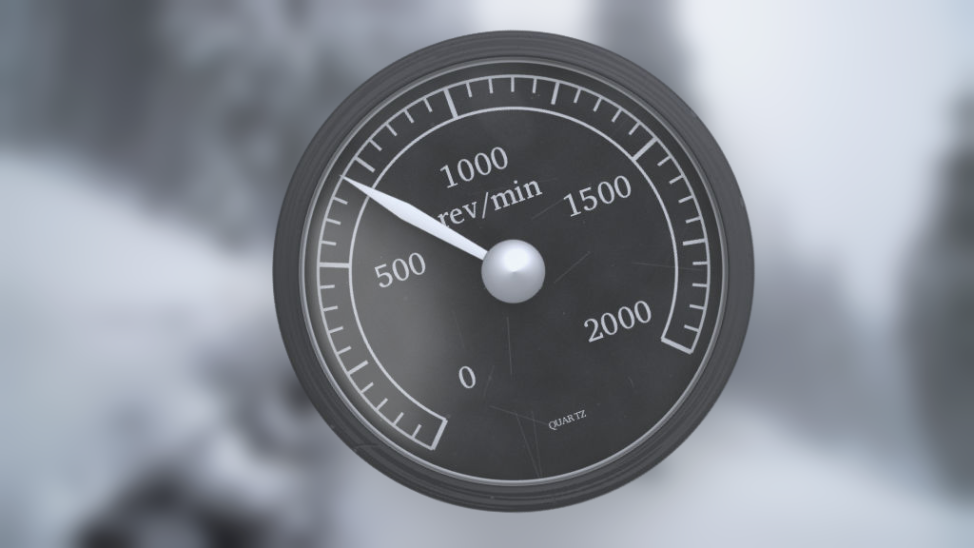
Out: 700 (rpm)
